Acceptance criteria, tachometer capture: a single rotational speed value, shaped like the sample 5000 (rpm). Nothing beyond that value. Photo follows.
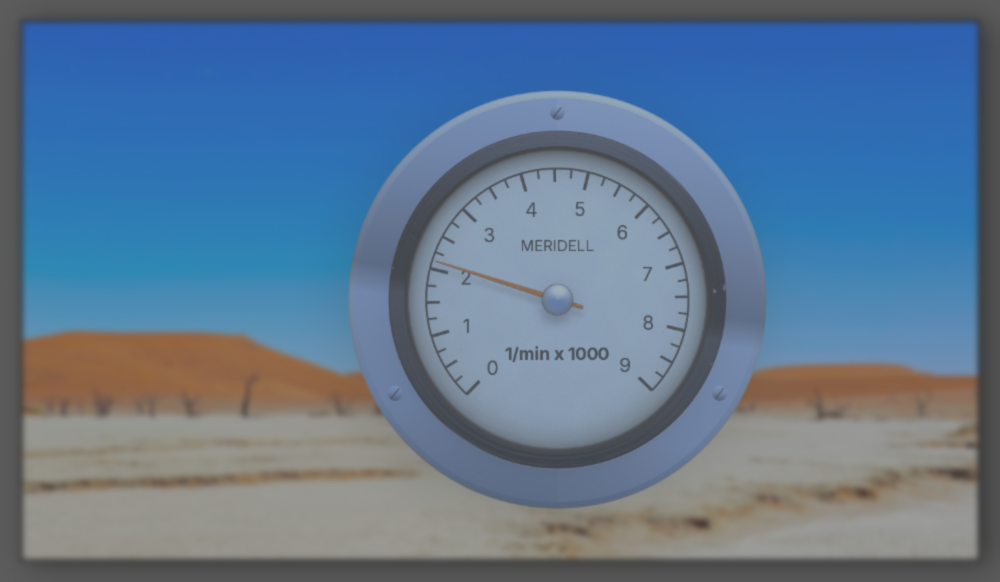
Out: 2125 (rpm)
